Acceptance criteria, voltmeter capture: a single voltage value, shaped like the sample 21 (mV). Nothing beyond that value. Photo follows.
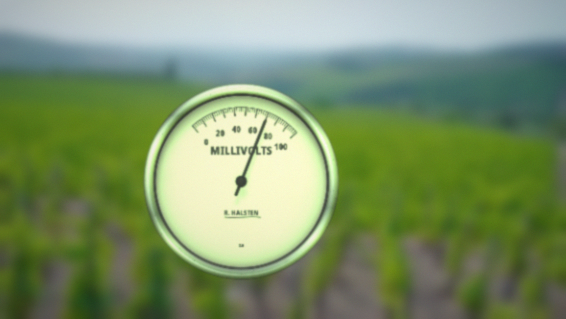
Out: 70 (mV)
